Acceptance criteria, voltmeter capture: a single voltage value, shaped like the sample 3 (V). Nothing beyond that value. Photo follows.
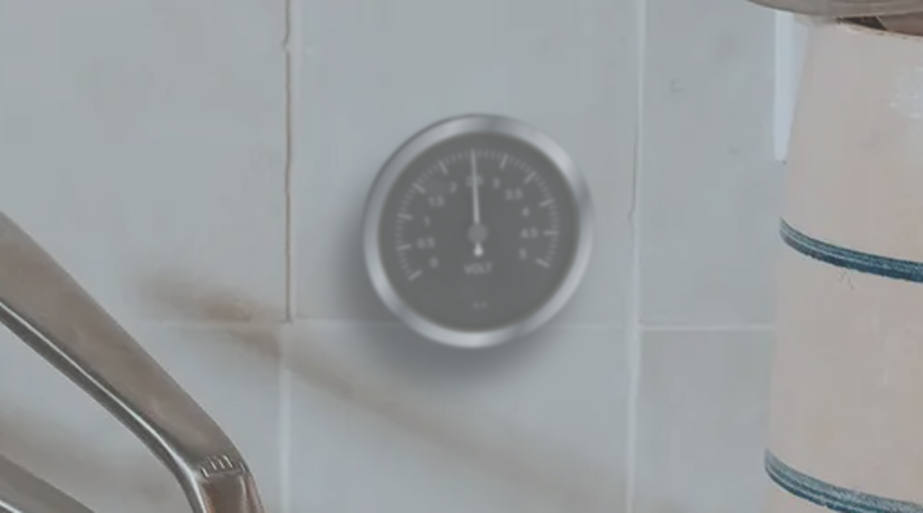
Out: 2.5 (V)
